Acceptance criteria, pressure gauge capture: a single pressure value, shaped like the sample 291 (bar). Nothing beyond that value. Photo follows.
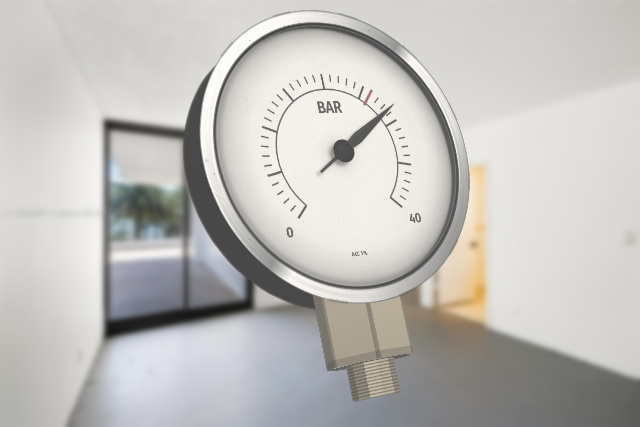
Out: 28.5 (bar)
